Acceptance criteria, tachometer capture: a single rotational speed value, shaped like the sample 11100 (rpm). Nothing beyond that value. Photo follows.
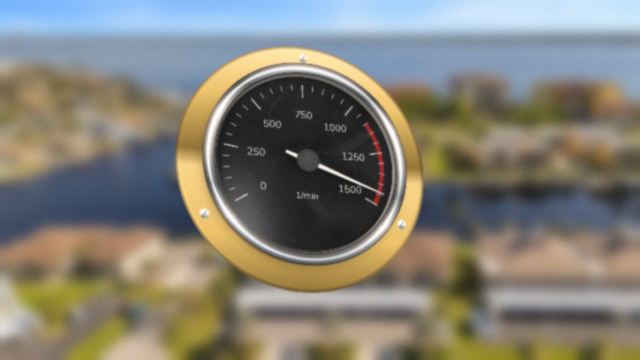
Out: 1450 (rpm)
